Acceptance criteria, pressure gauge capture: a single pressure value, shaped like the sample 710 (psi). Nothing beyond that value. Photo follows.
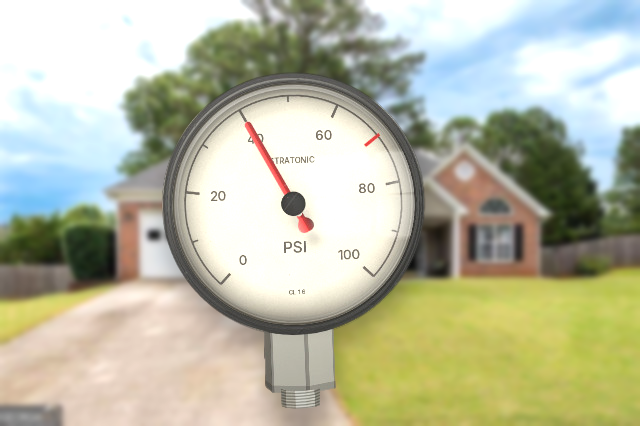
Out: 40 (psi)
